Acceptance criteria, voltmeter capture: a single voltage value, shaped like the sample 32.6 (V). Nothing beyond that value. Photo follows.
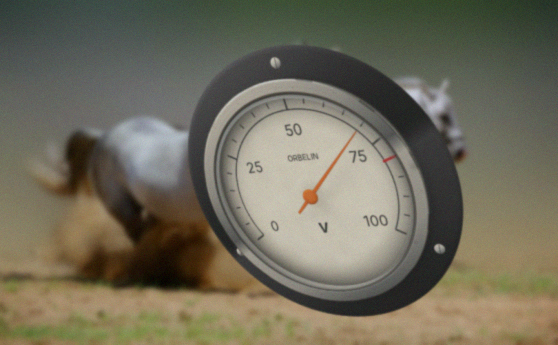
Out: 70 (V)
